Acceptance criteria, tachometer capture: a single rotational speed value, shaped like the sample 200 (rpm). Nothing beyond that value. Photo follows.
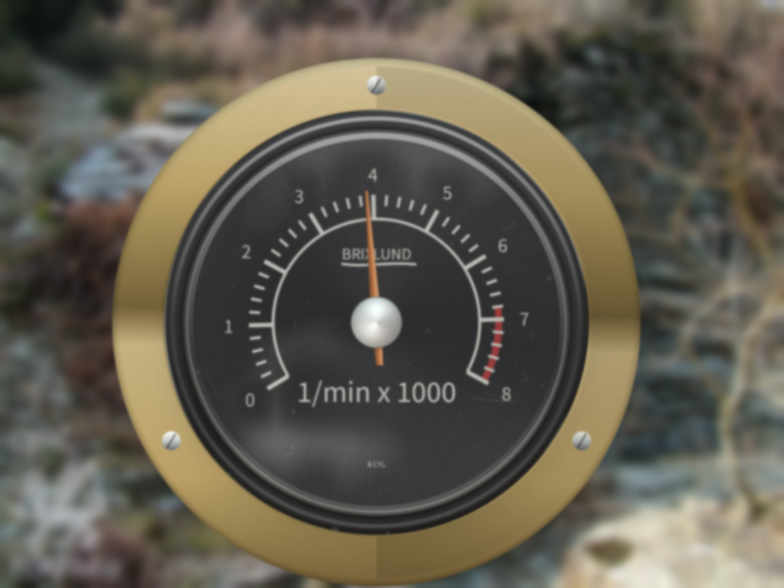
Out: 3900 (rpm)
